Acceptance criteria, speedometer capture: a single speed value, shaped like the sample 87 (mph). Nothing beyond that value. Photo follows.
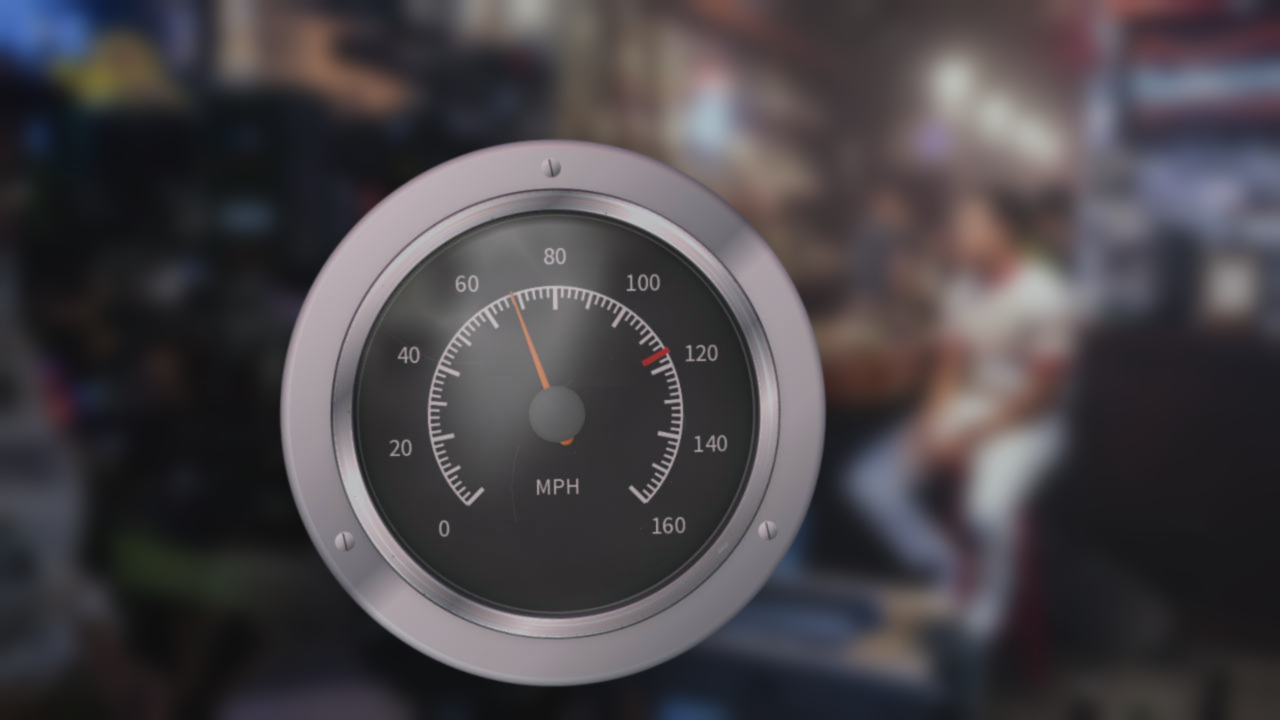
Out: 68 (mph)
